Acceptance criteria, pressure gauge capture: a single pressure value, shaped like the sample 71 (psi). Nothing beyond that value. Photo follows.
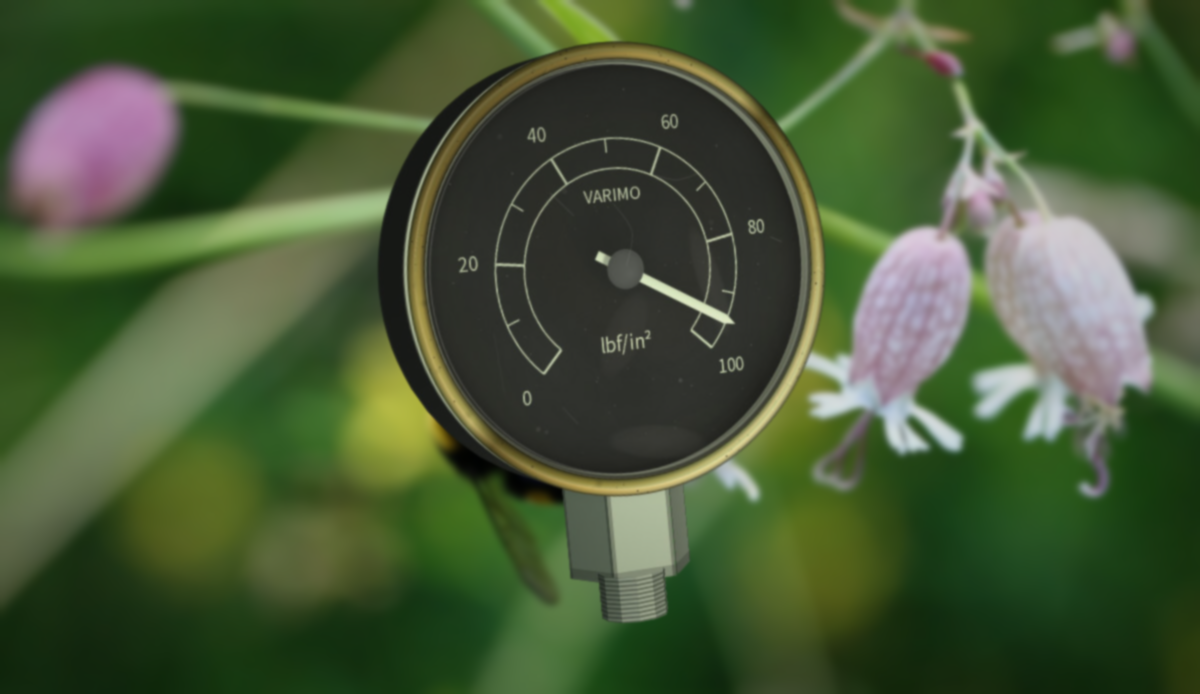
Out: 95 (psi)
